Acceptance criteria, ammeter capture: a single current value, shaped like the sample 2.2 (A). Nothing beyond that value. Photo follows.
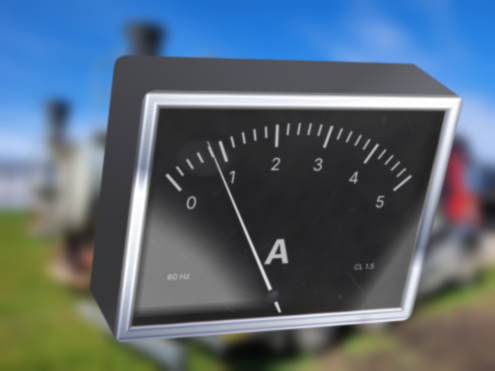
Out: 0.8 (A)
